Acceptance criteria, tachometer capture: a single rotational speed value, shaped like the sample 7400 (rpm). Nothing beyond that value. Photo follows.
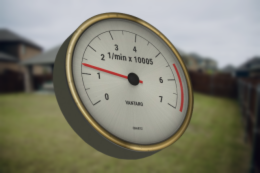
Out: 1250 (rpm)
